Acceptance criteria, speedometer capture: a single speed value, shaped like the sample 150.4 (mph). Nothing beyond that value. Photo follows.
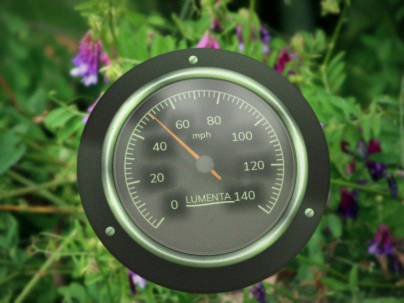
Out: 50 (mph)
